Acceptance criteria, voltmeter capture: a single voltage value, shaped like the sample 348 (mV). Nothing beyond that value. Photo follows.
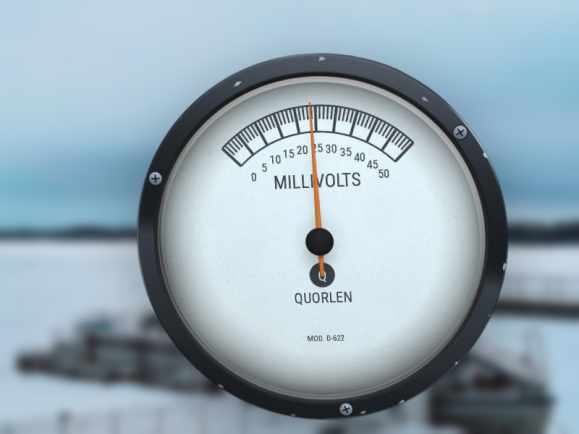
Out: 24 (mV)
